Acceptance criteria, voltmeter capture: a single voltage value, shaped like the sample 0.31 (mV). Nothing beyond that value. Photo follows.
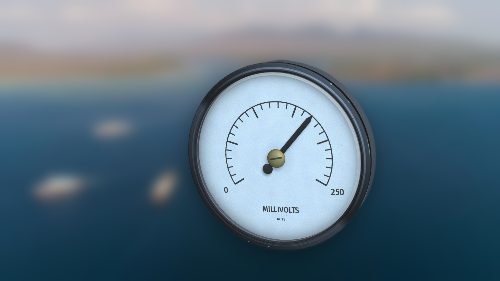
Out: 170 (mV)
